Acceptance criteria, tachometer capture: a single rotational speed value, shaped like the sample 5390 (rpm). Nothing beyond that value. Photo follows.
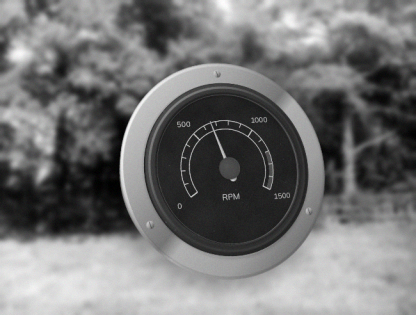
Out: 650 (rpm)
